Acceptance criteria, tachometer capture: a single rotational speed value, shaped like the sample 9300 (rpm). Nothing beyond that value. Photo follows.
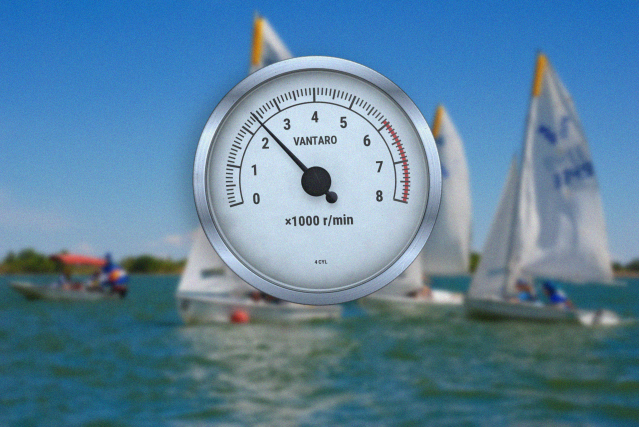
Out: 2400 (rpm)
